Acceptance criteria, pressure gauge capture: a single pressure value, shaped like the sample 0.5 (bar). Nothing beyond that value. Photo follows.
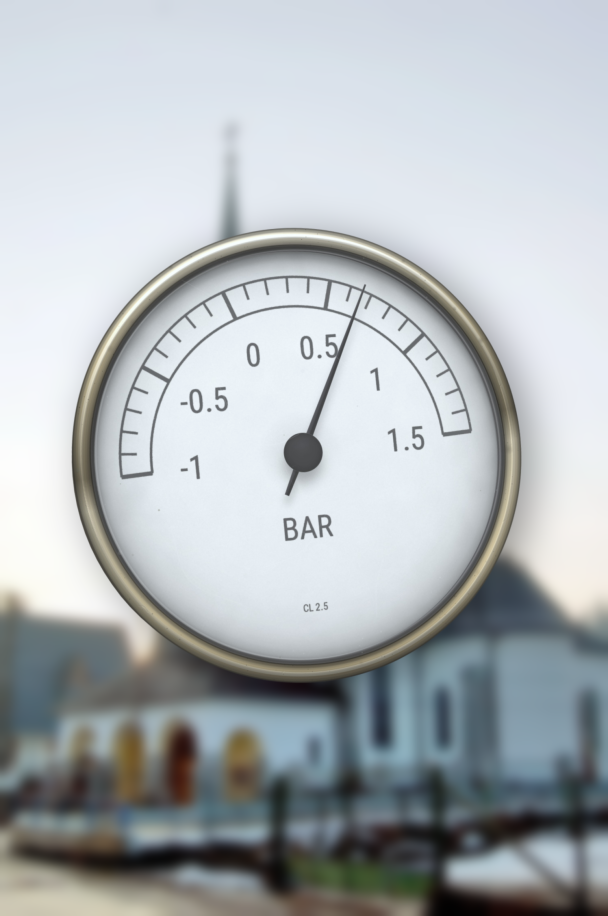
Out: 0.65 (bar)
